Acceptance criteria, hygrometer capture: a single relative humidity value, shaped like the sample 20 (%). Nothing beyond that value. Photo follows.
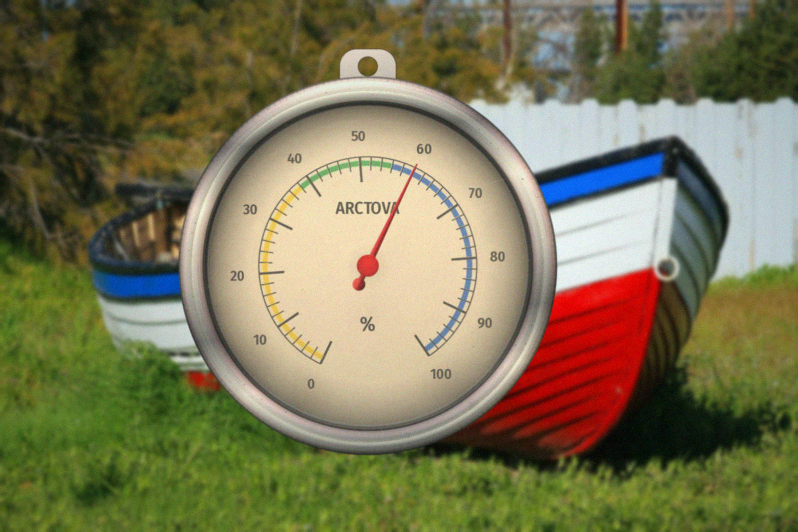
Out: 60 (%)
